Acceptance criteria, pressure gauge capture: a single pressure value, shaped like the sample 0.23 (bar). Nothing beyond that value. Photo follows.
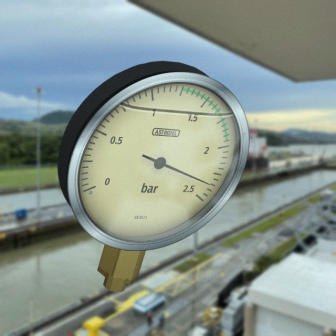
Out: 2.35 (bar)
